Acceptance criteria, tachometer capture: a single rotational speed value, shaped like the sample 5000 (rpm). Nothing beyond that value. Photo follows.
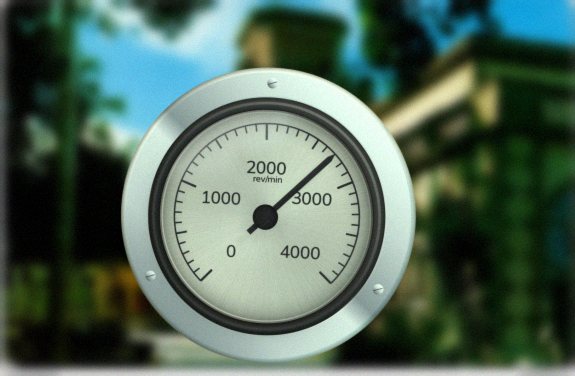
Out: 2700 (rpm)
